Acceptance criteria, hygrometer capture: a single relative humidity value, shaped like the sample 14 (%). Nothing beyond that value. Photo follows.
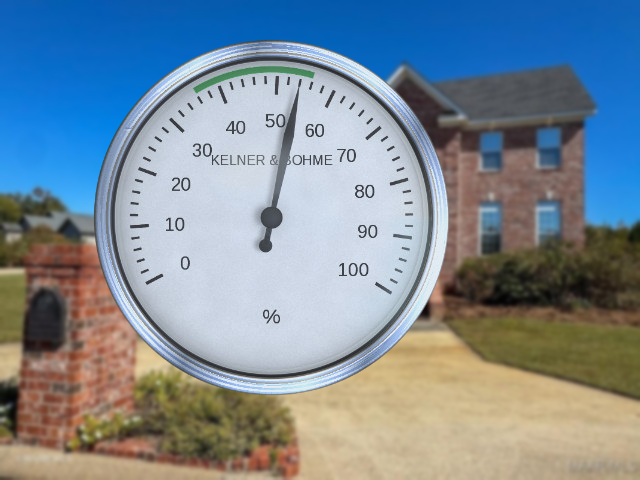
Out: 54 (%)
